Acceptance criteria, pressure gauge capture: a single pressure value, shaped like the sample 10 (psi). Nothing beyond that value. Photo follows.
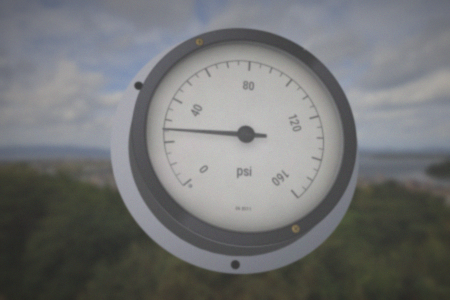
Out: 25 (psi)
